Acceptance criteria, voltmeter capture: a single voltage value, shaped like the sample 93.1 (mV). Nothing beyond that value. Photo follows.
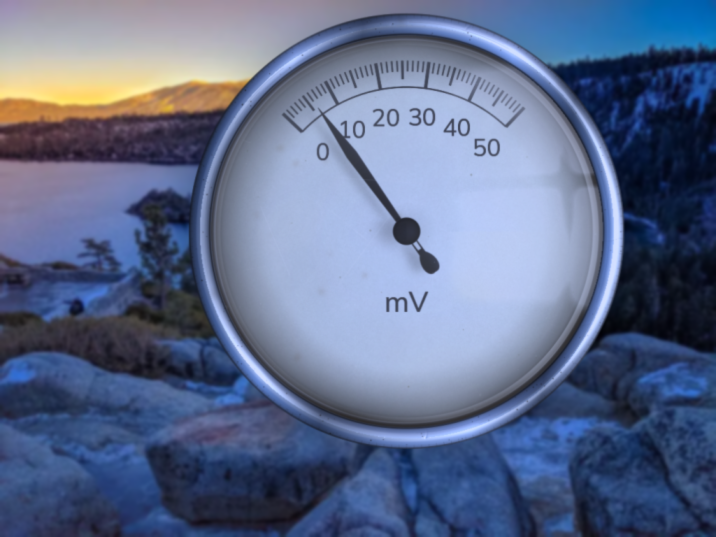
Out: 6 (mV)
